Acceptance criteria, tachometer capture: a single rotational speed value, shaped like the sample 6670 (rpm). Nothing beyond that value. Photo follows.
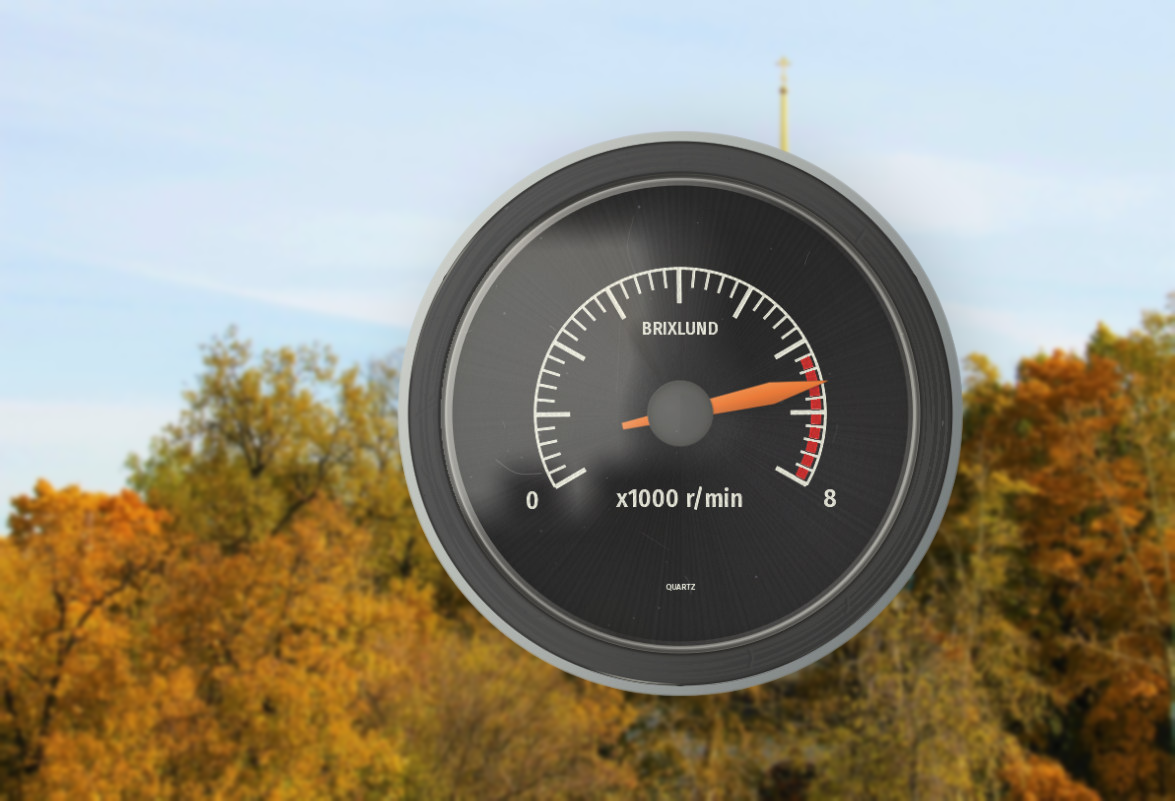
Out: 6600 (rpm)
